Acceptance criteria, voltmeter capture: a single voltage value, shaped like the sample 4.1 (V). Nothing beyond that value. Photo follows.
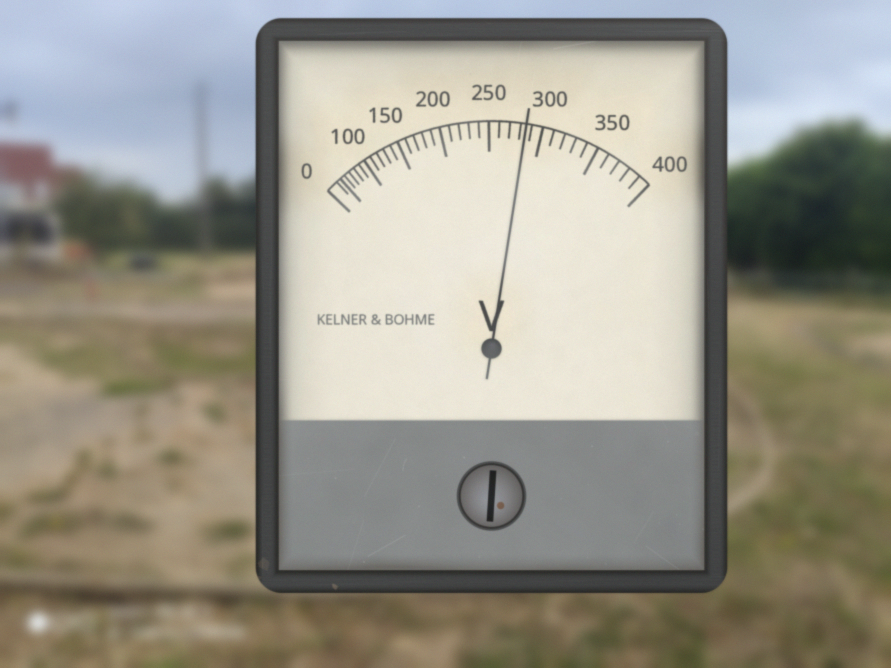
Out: 285 (V)
